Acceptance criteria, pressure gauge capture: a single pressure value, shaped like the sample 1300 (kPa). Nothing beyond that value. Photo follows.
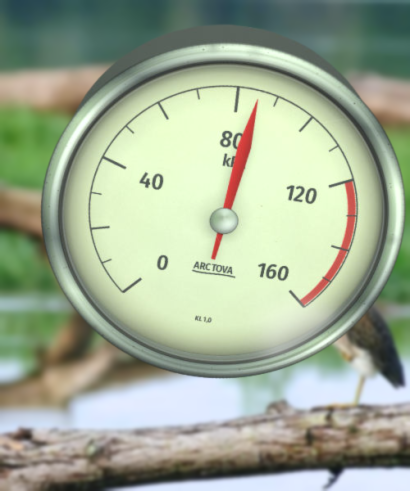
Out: 85 (kPa)
